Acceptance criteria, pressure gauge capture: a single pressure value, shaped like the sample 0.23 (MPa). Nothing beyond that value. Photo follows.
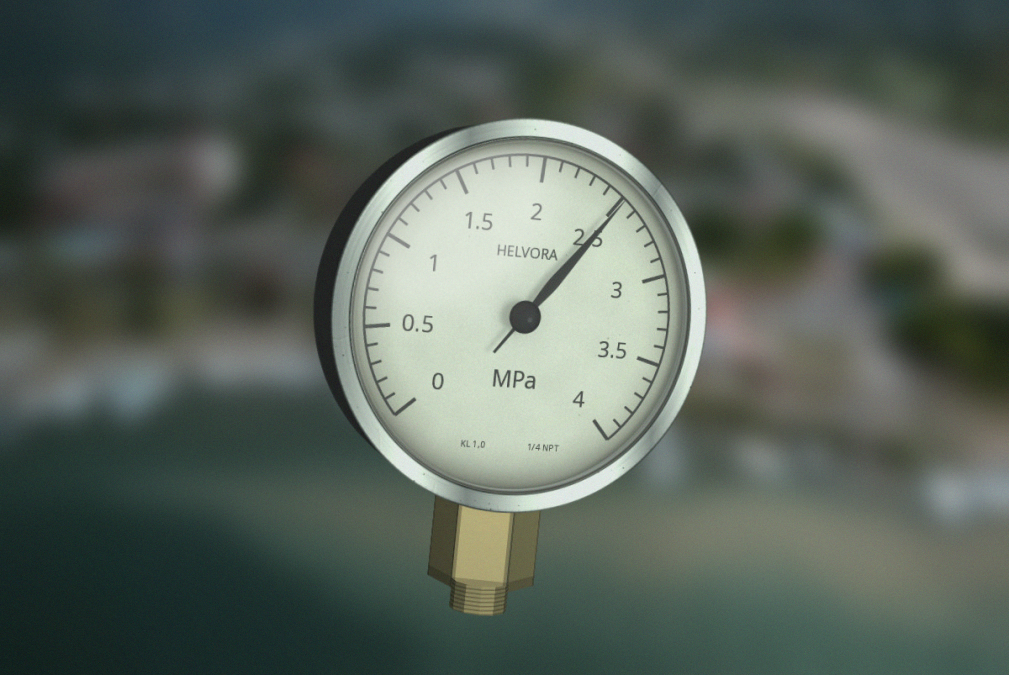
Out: 2.5 (MPa)
